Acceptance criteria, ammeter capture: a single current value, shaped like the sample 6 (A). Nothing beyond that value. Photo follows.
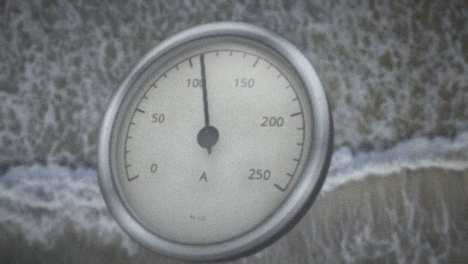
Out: 110 (A)
